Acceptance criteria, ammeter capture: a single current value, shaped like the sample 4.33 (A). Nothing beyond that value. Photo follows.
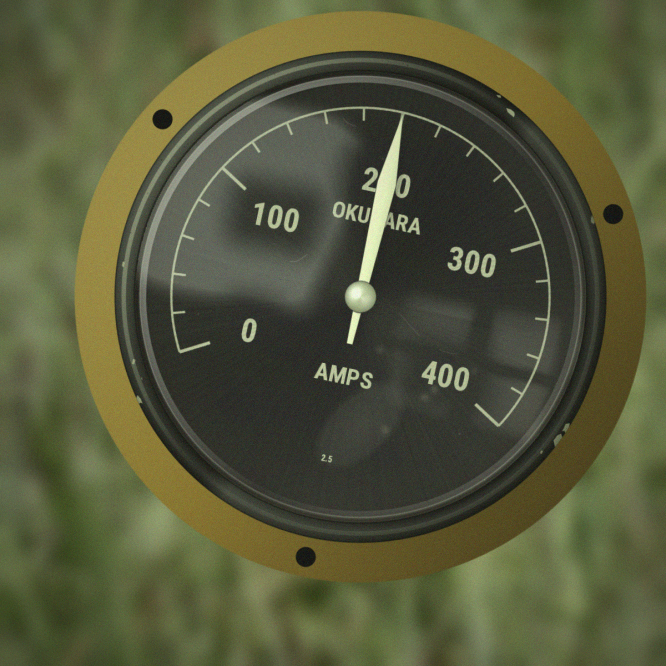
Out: 200 (A)
